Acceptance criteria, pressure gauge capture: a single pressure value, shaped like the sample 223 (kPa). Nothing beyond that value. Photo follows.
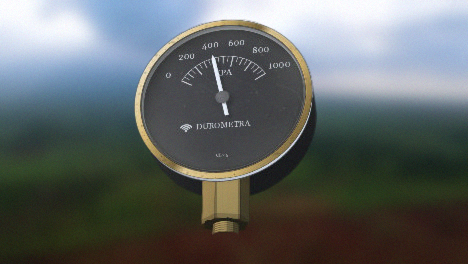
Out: 400 (kPa)
